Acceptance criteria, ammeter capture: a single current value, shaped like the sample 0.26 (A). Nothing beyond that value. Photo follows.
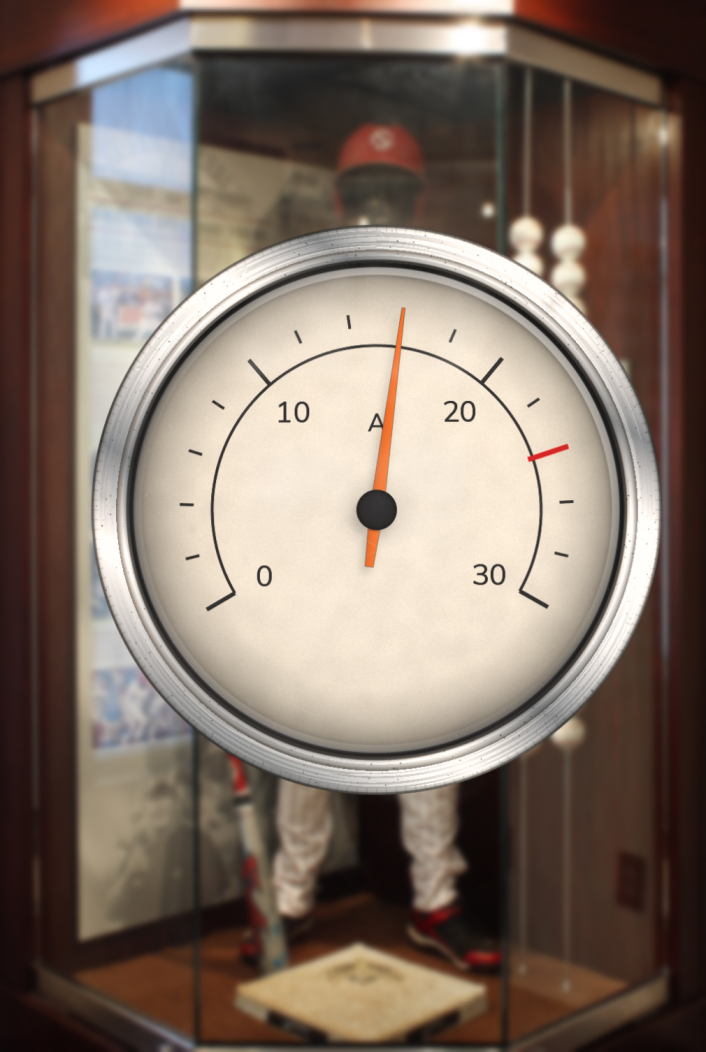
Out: 16 (A)
